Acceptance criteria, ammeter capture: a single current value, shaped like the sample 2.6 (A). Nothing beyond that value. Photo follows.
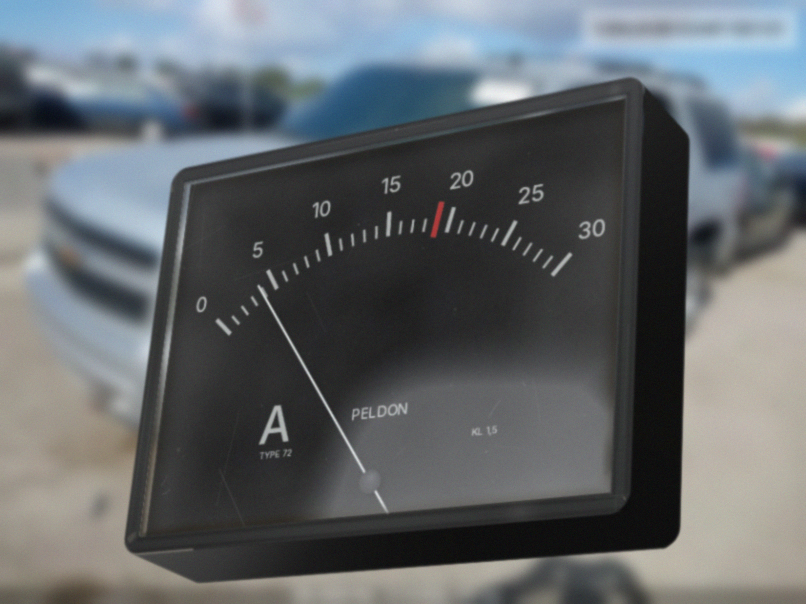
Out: 4 (A)
